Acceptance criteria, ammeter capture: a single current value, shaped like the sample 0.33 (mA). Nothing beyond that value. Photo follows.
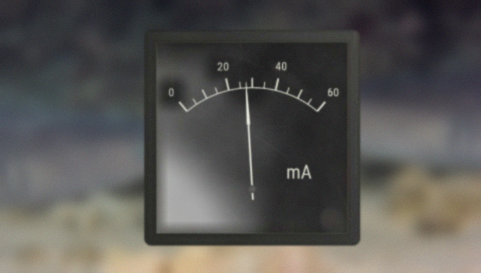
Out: 27.5 (mA)
